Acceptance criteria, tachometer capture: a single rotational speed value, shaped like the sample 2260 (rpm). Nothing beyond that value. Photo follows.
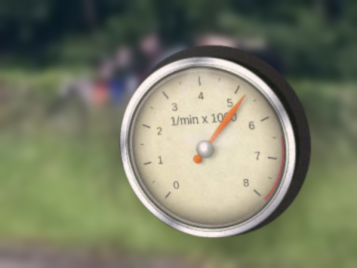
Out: 5250 (rpm)
